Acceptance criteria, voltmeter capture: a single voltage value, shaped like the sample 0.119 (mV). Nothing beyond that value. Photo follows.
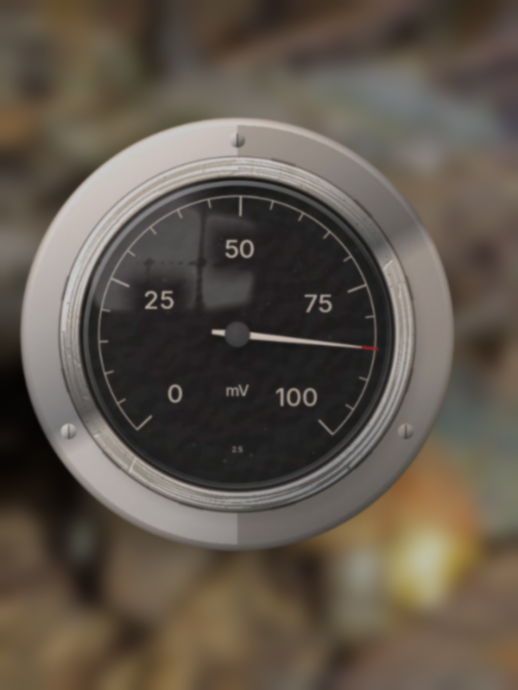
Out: 85 (mV)
